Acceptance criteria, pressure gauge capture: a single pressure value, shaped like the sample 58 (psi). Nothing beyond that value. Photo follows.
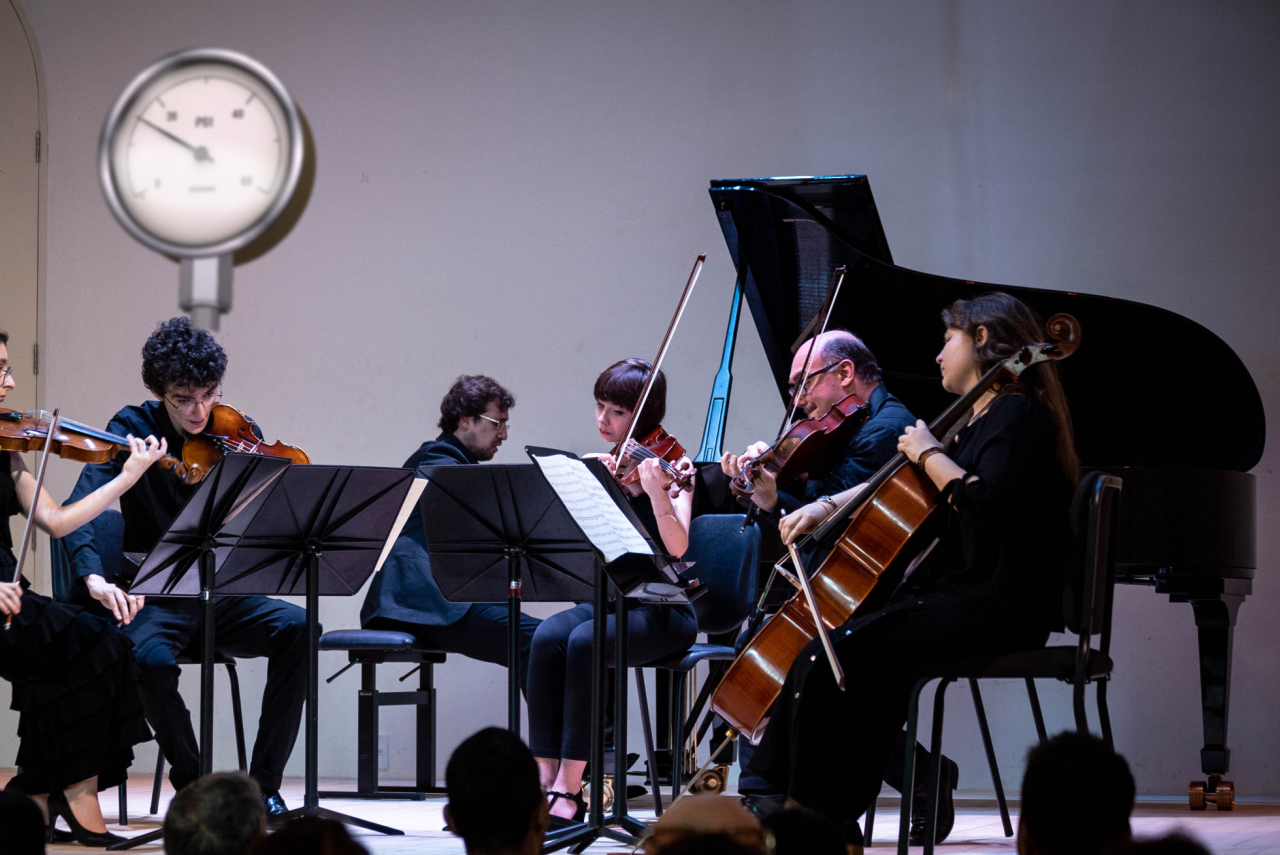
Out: 15 (psi)
